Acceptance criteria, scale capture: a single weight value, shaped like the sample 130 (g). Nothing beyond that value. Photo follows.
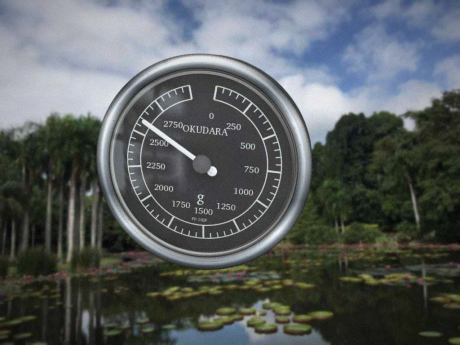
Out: 2600 (g)
